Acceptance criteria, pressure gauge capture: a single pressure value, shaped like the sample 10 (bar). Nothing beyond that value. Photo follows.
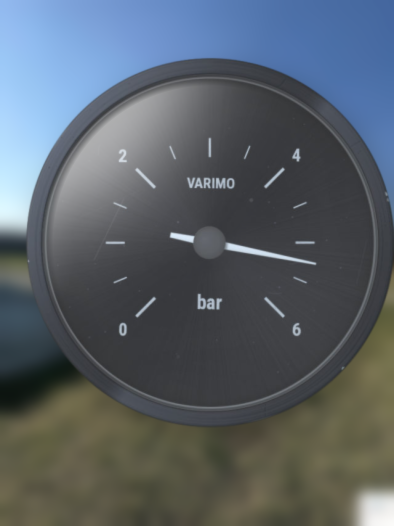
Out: 5.25 (bar)
